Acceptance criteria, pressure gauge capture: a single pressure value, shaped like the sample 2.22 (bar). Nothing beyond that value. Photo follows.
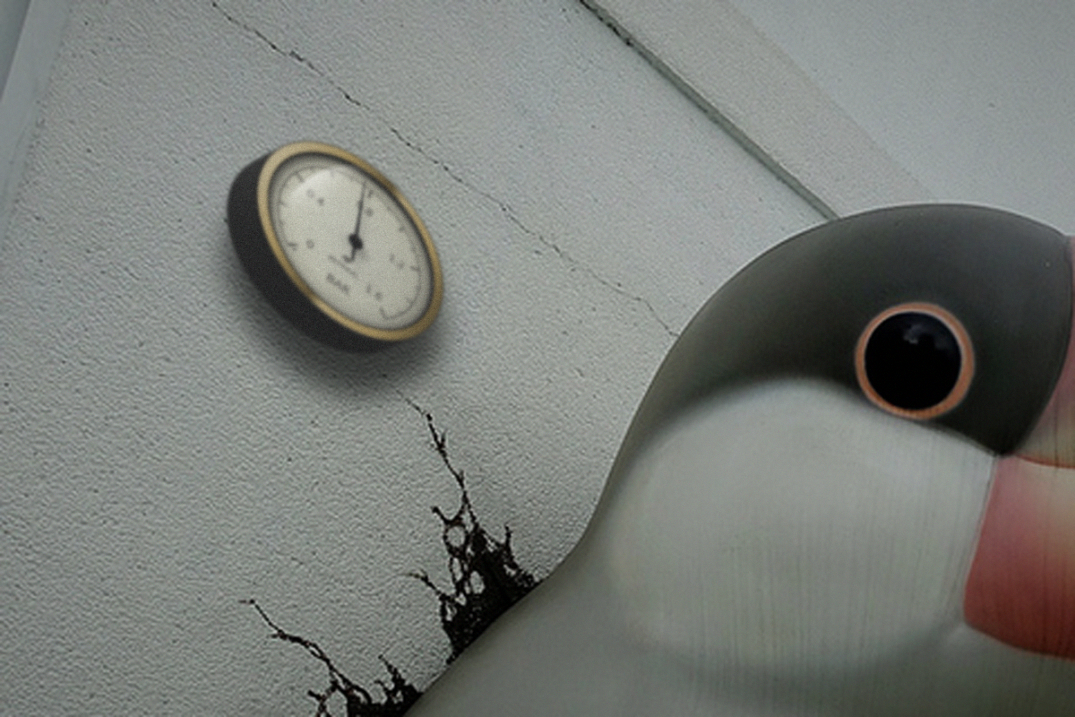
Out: 0.75 (bar)
